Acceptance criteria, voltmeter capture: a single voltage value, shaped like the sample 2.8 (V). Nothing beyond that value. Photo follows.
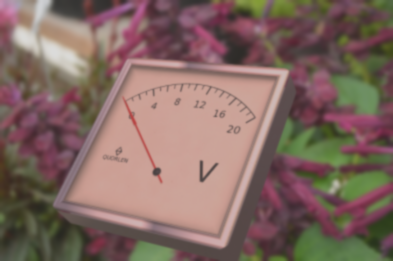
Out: 0 (V)
